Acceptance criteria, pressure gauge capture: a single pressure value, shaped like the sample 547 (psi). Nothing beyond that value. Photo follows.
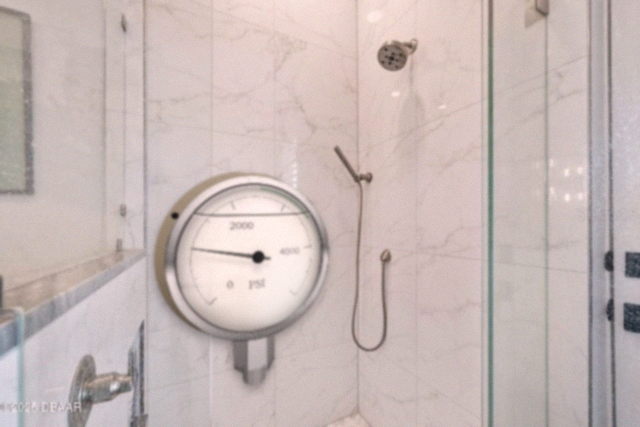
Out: 1000 (psi)
